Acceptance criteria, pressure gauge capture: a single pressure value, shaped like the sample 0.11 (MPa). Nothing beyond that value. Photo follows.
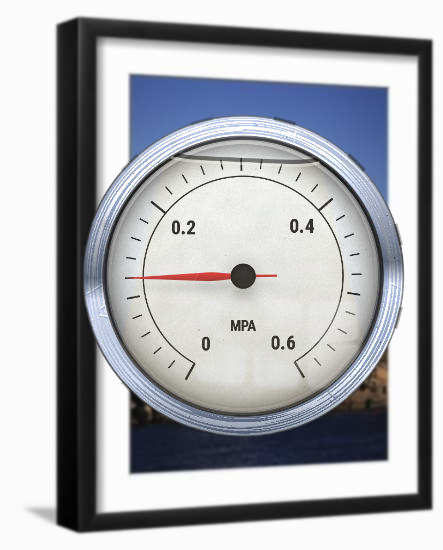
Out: 0.12 (MPa)
